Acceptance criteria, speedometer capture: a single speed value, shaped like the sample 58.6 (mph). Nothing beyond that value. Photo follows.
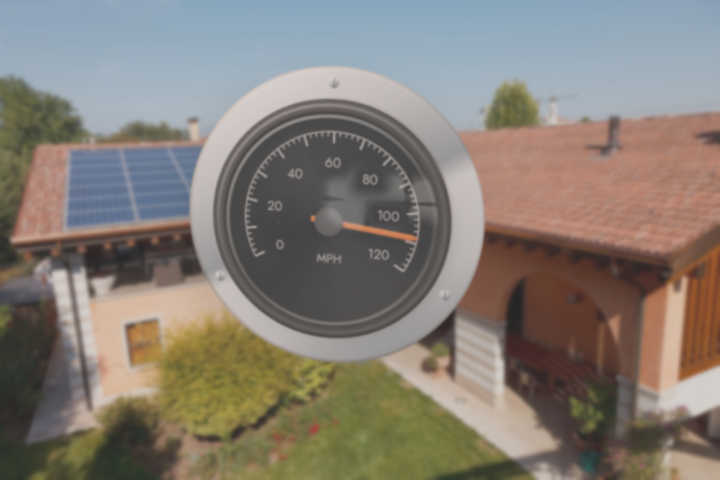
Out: 108 (mph)
